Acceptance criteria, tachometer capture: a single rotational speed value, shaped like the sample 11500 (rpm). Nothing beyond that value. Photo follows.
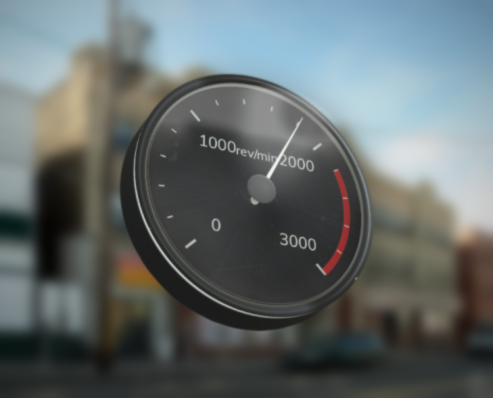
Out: 1800 (rpm)
